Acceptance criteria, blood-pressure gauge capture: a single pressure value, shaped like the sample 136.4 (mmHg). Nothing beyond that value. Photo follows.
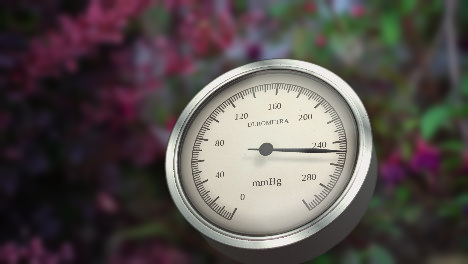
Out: 250 (mmHg)
